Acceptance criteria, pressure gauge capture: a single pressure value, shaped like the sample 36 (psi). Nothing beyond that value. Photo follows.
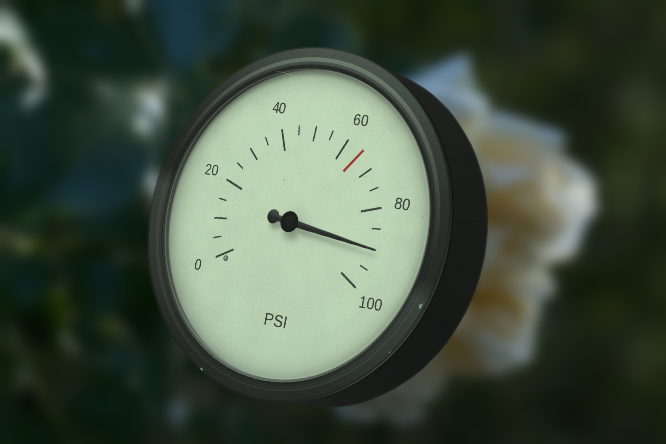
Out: 90 (psi)
